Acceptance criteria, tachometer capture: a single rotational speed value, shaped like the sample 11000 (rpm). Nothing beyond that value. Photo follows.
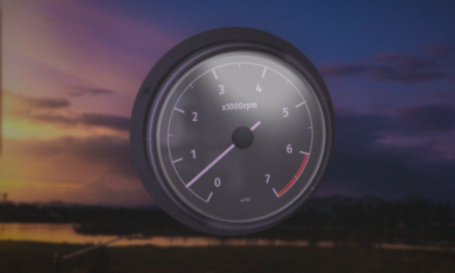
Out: 500 (rpm)
